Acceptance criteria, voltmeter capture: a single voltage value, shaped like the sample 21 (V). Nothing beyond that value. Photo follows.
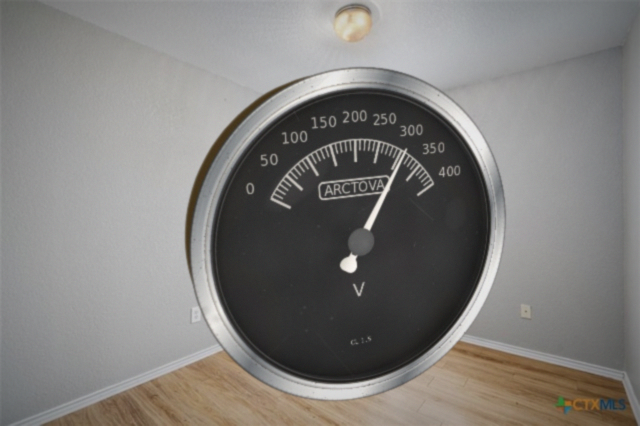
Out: 300 (V)
